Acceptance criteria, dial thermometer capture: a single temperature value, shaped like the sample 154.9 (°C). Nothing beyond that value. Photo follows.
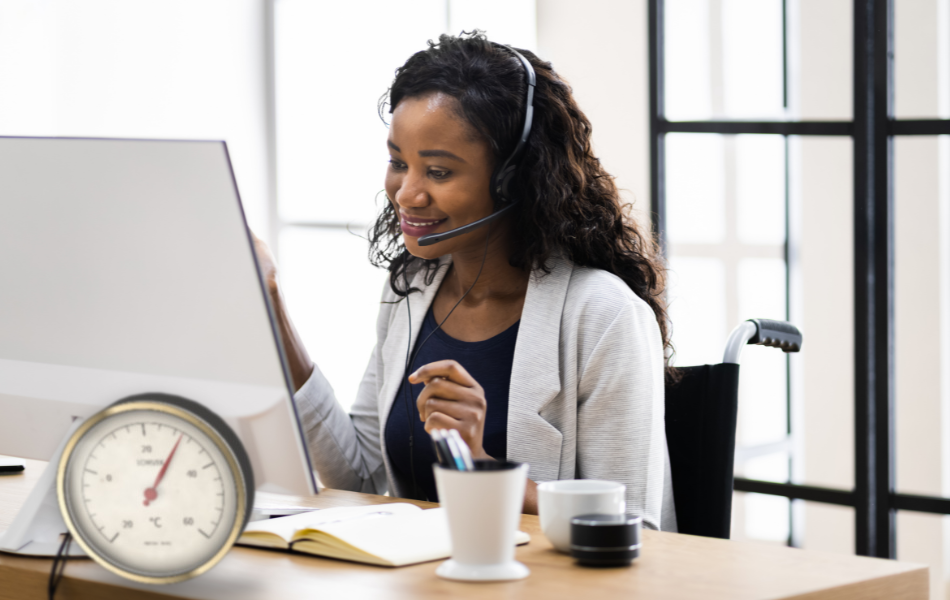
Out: 30 (°C)
